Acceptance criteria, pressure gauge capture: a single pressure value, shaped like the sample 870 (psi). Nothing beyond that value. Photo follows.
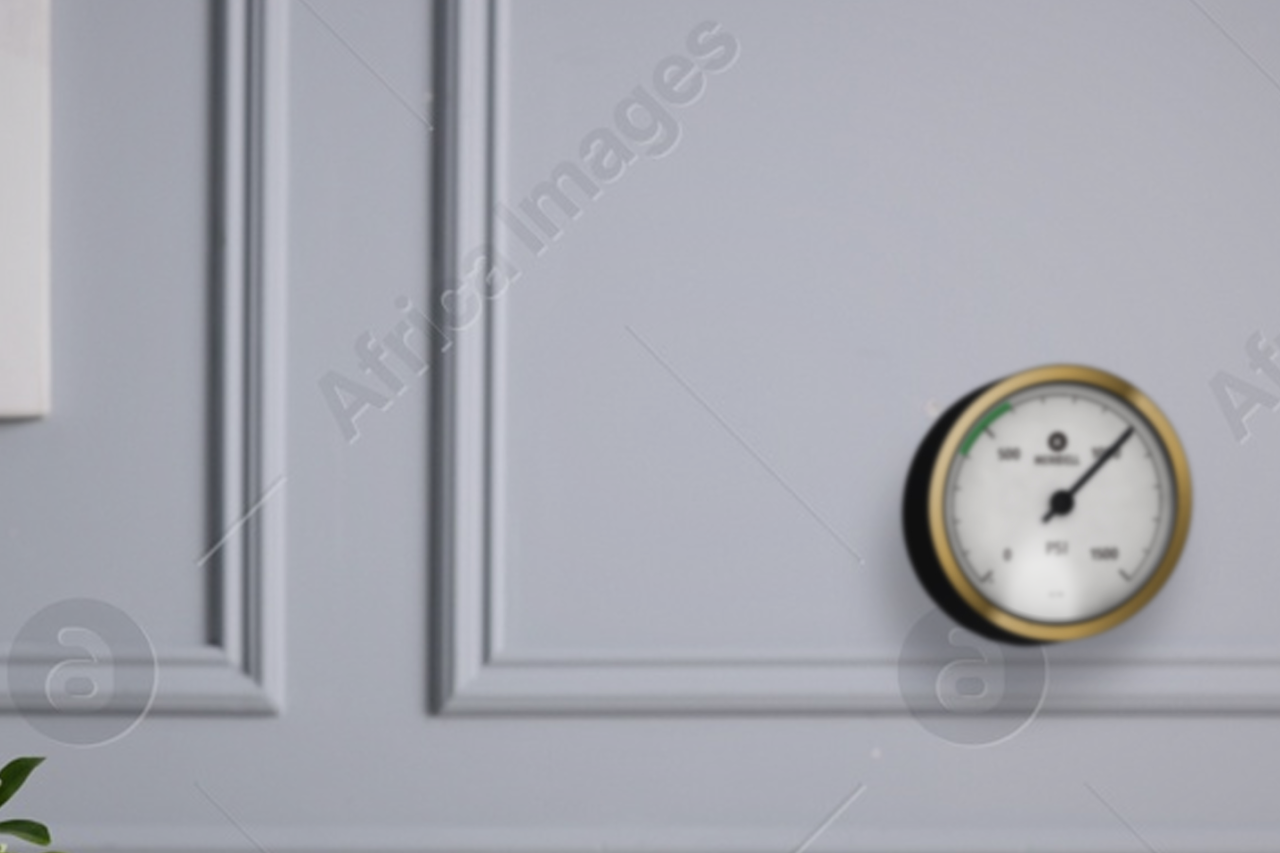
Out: 1000 (psi)
